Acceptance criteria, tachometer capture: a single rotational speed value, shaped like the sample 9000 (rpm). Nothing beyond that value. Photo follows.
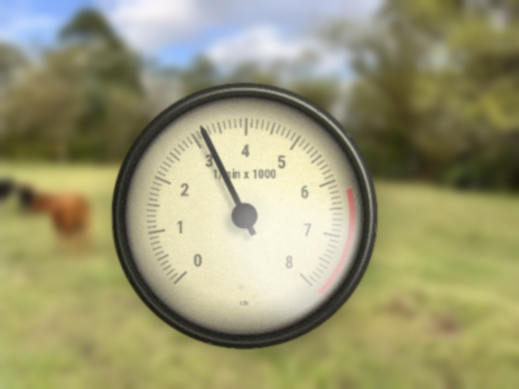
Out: 3200 (rpm)
